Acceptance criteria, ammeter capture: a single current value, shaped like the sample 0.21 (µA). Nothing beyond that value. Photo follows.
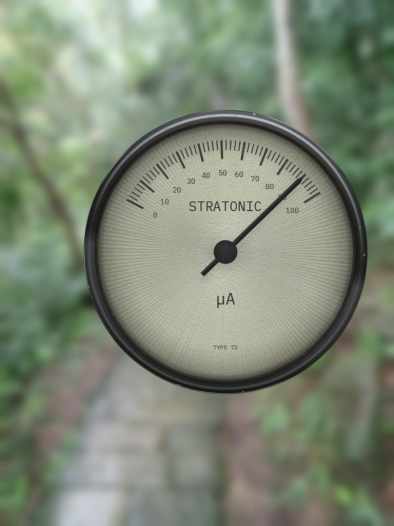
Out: 90 (µA)
